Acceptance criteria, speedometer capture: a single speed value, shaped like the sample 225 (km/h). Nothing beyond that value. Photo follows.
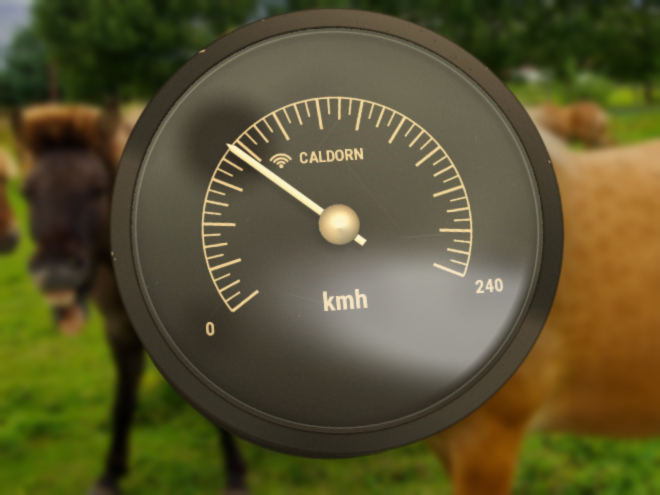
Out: 75 (km/h)
